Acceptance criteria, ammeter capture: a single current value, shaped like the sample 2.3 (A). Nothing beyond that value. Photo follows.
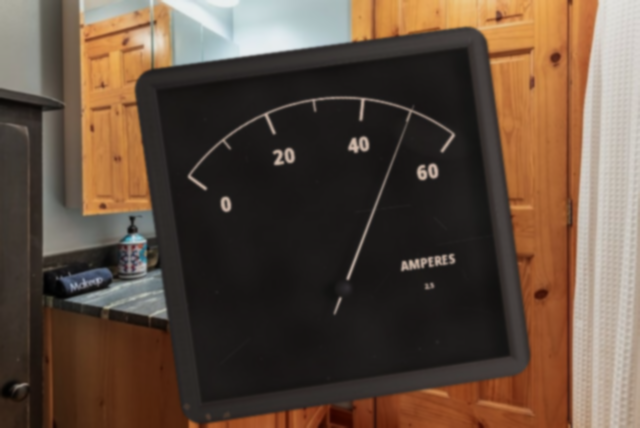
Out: 50 (A)
